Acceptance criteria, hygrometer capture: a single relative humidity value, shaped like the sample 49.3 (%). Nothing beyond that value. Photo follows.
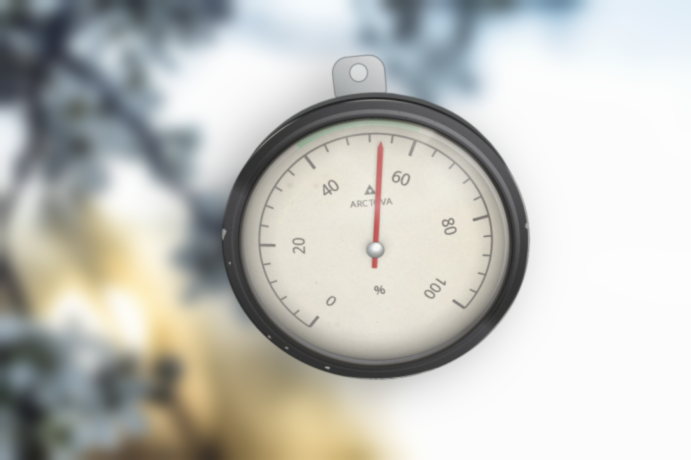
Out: 54 (%)
